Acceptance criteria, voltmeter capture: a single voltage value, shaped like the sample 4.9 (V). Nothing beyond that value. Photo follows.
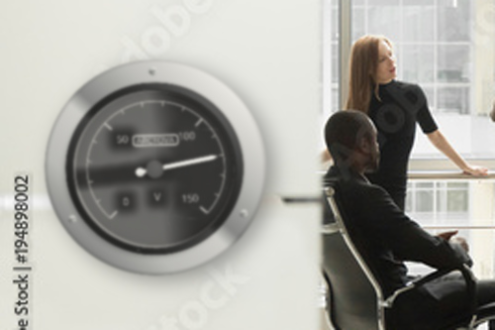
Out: 120 (V)
